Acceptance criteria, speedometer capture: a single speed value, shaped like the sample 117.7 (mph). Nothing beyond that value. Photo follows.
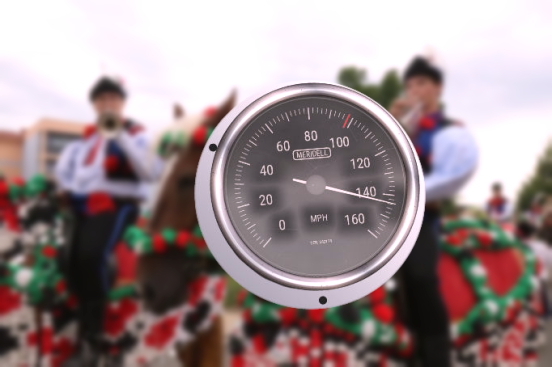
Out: 144 (mph)
